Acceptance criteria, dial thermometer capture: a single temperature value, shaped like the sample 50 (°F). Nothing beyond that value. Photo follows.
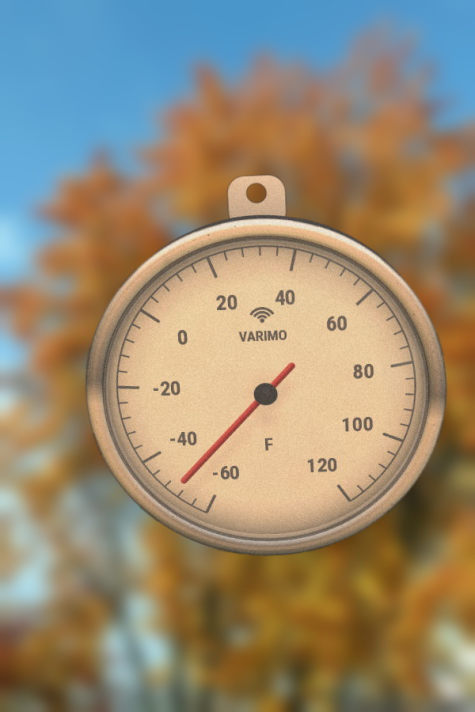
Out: -50 (°F)
